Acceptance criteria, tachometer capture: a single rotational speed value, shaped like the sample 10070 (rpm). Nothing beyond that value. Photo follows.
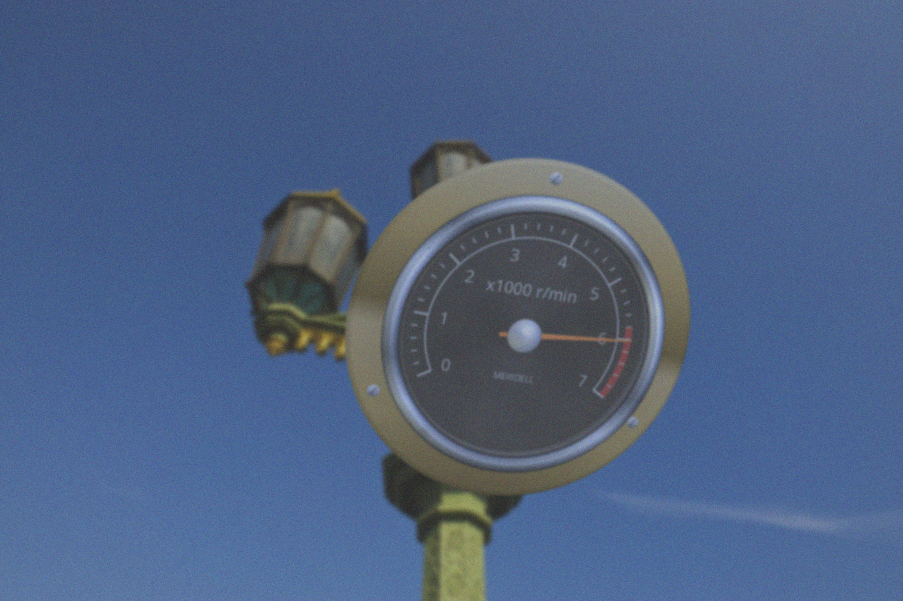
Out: 6000 (rpm)
